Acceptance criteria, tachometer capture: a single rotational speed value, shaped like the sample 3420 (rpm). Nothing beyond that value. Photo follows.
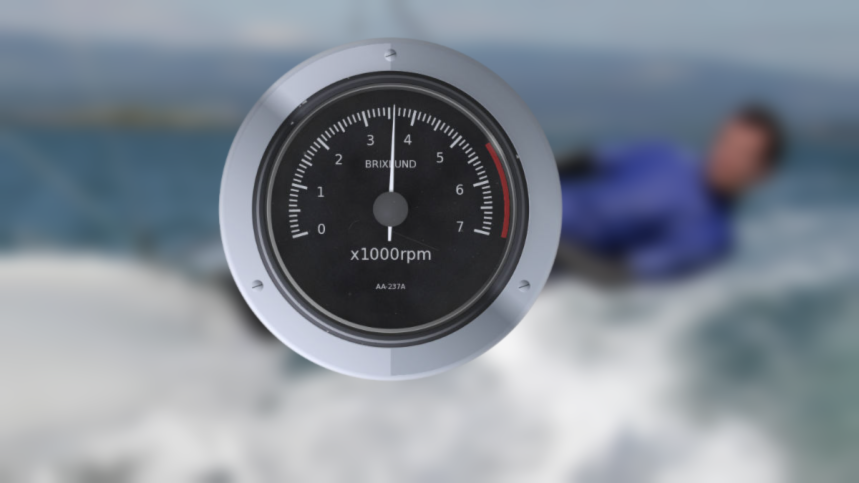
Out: 3600 (rpm)
